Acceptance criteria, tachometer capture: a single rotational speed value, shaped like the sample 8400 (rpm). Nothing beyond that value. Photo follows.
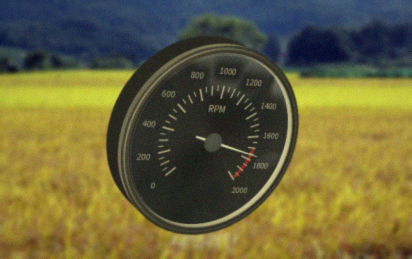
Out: 1750 (rpm)
